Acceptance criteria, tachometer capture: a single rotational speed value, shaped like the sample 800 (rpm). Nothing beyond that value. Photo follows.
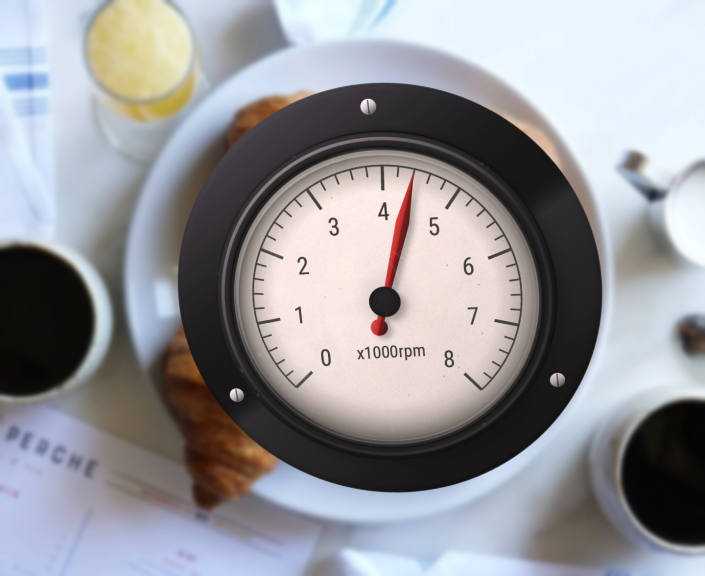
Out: 4400 (rpm)
